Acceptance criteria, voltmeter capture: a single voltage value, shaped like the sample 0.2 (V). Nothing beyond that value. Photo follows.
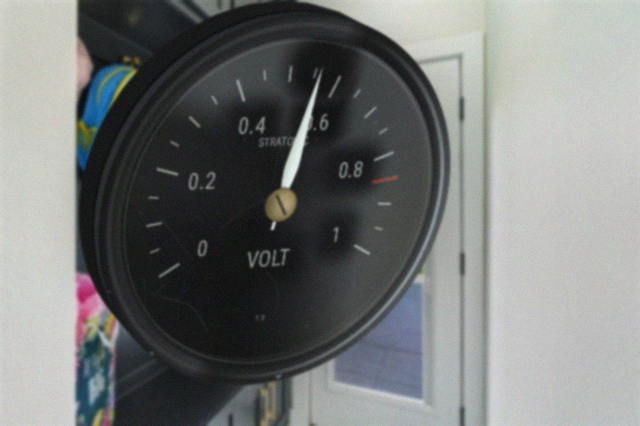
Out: 0.55 (V)
